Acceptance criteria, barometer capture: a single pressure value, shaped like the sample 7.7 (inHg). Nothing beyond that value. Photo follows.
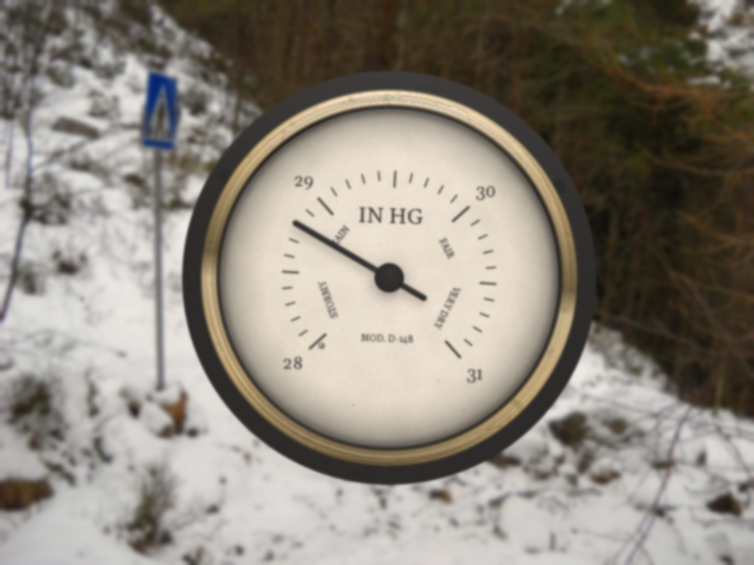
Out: 28.8 (inHg)
